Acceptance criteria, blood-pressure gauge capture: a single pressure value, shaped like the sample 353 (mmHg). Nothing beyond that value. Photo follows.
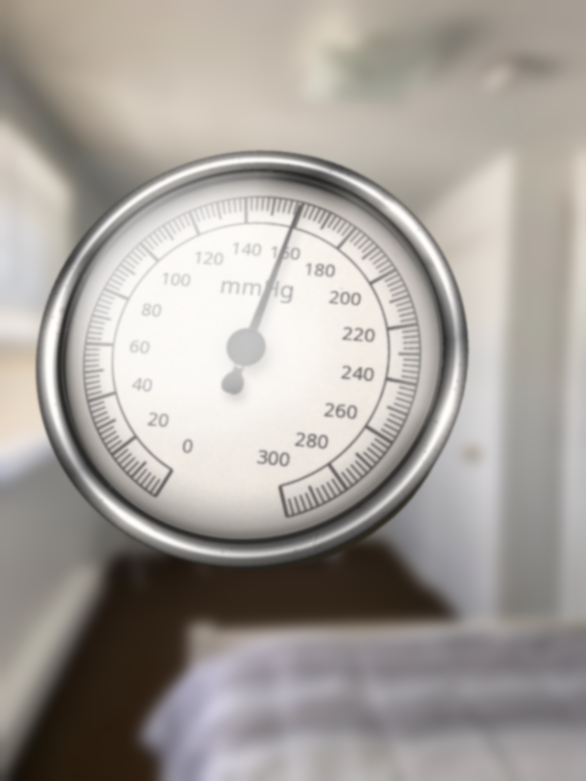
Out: 160 (mmHg)
